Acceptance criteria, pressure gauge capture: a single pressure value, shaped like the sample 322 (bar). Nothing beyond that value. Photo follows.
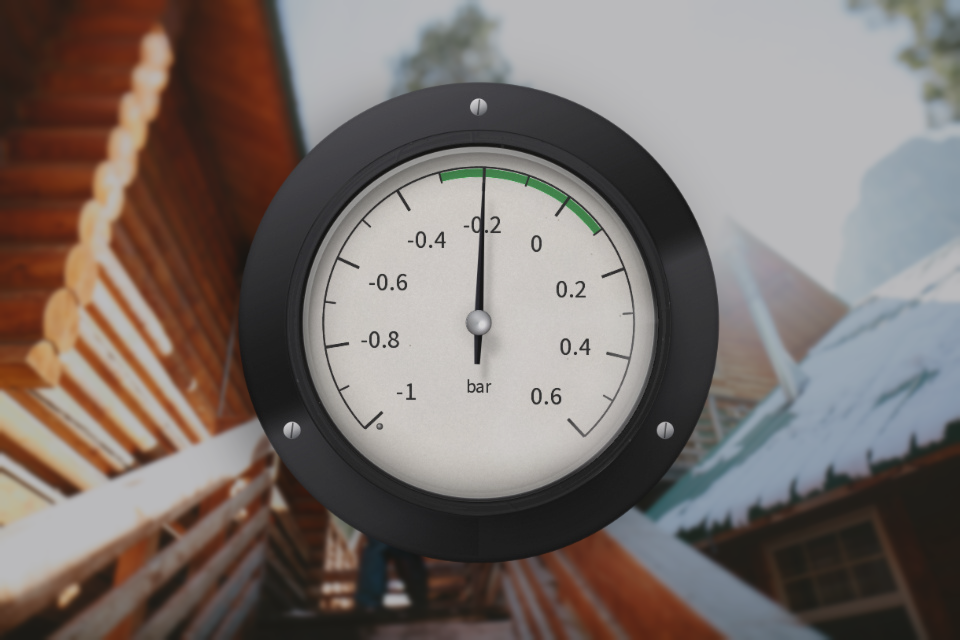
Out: -0.2 (bar)
